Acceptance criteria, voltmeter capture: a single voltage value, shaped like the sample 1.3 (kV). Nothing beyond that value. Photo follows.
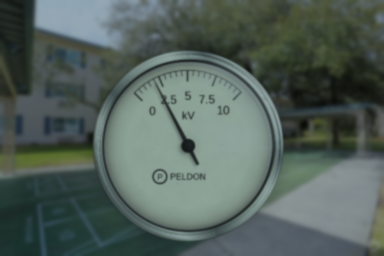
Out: 2 (kV)
